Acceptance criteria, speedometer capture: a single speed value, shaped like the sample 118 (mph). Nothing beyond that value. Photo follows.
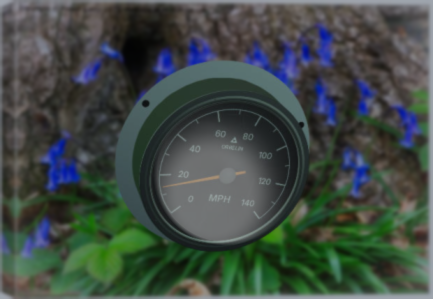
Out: 15 (mph)
